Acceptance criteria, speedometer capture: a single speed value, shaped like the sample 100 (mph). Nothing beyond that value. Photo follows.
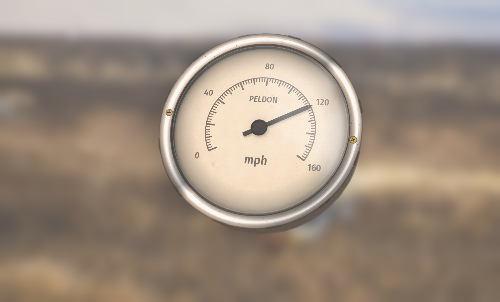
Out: 120 (mph)
